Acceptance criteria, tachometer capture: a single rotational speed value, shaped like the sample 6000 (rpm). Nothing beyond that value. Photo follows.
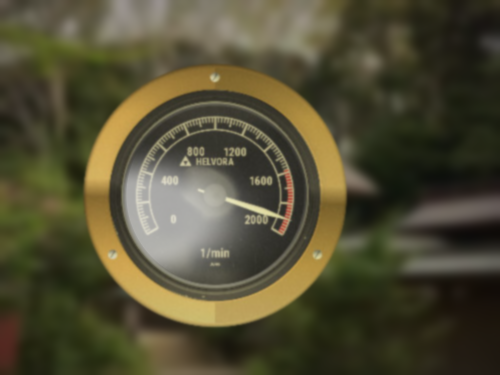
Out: 1900 (rpm)
